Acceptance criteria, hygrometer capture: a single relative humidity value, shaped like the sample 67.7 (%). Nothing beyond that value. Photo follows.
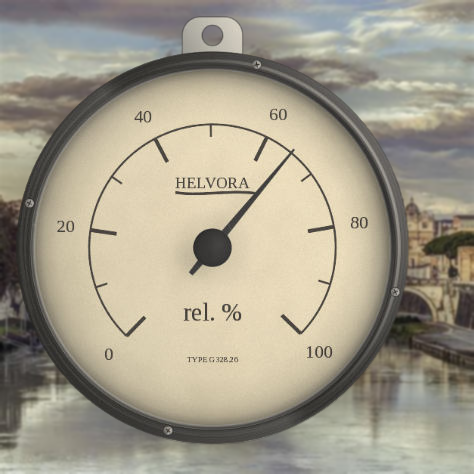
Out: 65 (%)
